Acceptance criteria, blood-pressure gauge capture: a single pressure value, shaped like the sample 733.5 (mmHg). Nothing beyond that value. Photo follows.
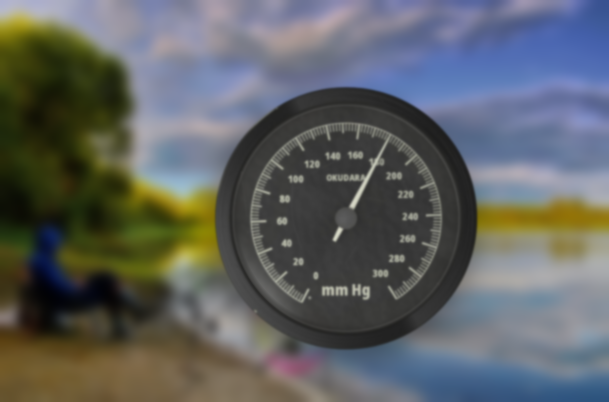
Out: 180 (mmHg)
